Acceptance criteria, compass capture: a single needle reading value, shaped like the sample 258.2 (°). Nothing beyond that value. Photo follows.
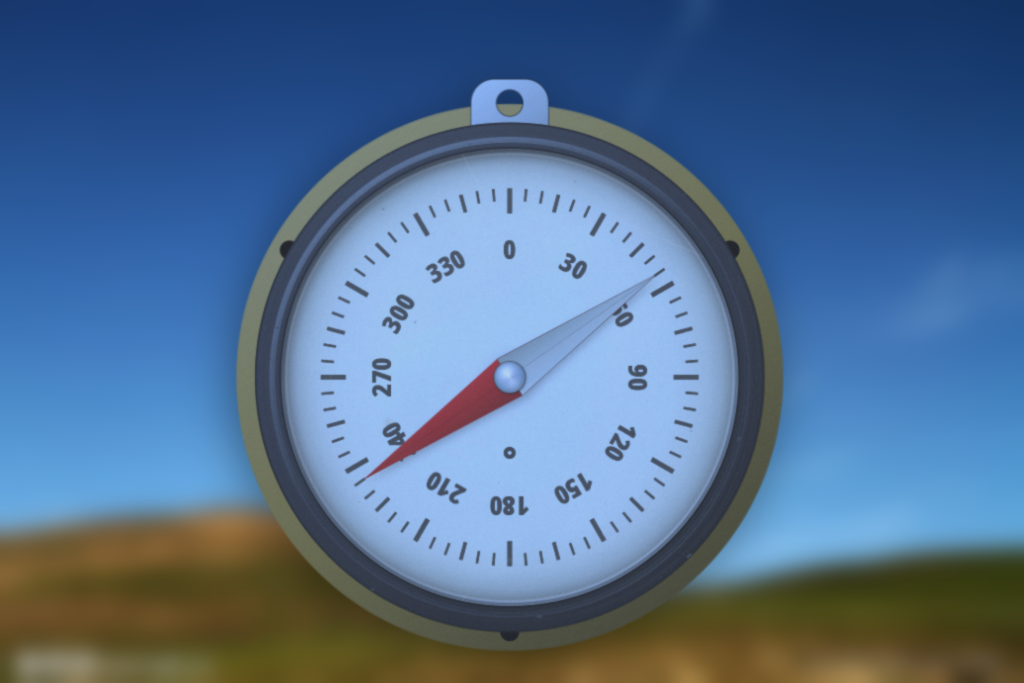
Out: 235 (°)
